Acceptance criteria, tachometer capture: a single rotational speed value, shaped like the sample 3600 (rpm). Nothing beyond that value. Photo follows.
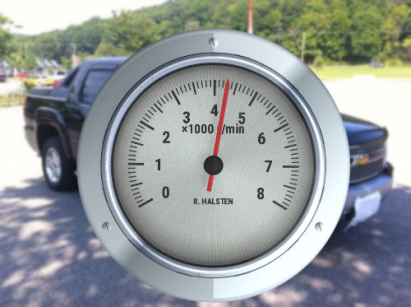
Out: 4300 (rpm)
